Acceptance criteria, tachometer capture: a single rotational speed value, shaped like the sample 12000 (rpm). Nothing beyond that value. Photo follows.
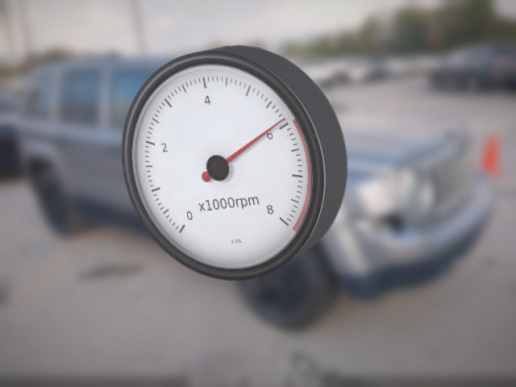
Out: 5900 (rpm)
